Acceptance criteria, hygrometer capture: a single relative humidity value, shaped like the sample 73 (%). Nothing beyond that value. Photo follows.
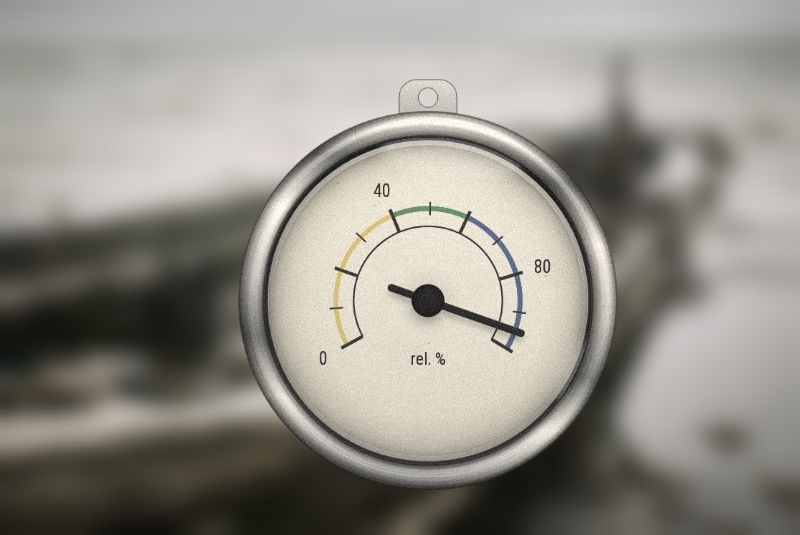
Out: 95 (%)
